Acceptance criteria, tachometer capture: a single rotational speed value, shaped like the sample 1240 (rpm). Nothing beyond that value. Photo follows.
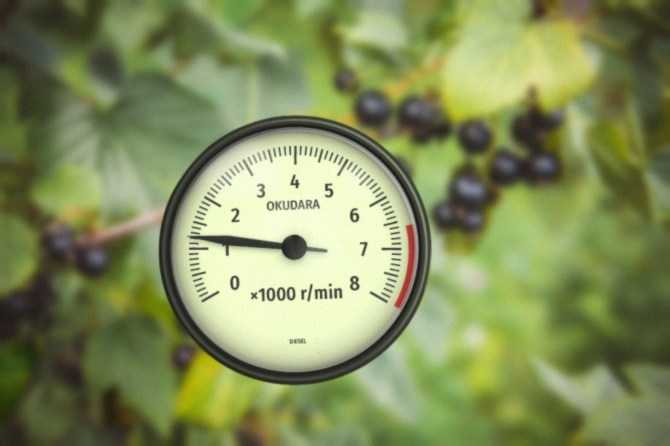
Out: 1200 (rpm)
